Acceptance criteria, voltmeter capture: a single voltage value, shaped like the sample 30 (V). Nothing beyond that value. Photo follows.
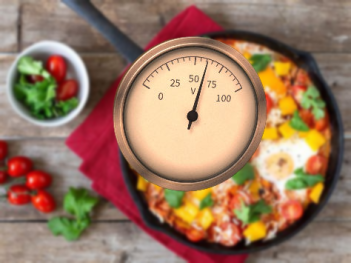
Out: 60 (V)
